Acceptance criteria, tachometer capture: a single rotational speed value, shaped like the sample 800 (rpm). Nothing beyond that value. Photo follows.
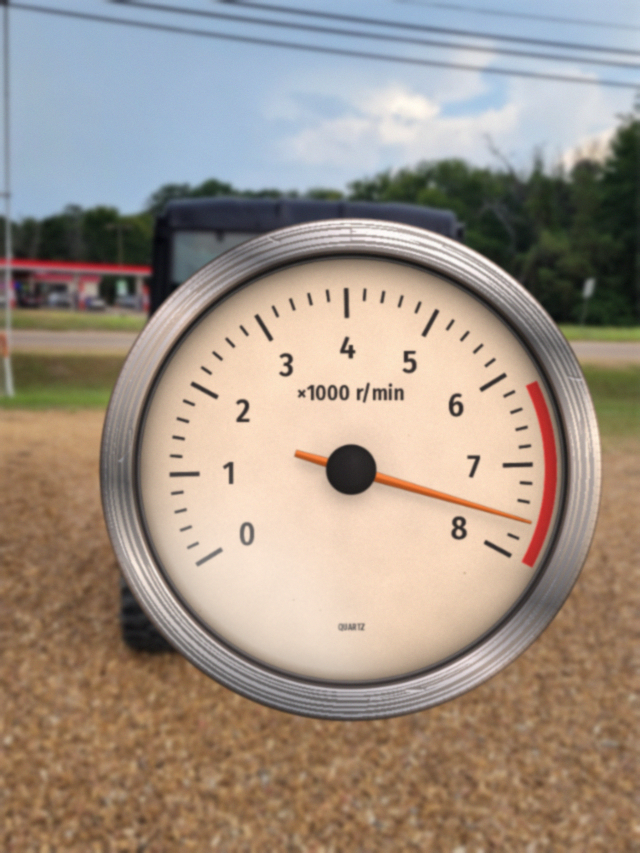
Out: 7600 (rpm)
